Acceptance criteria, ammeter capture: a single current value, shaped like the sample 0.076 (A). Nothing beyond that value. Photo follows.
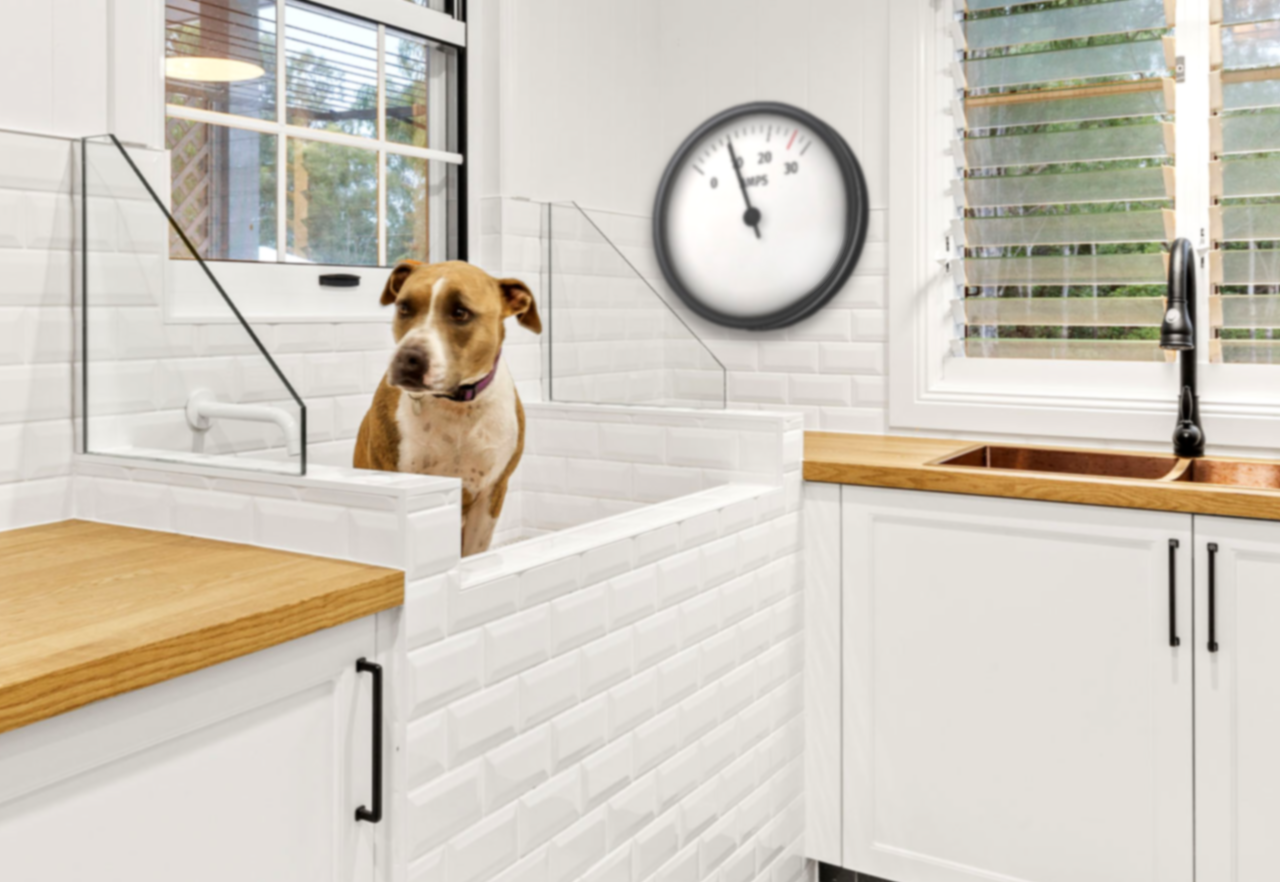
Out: 10 (A)
